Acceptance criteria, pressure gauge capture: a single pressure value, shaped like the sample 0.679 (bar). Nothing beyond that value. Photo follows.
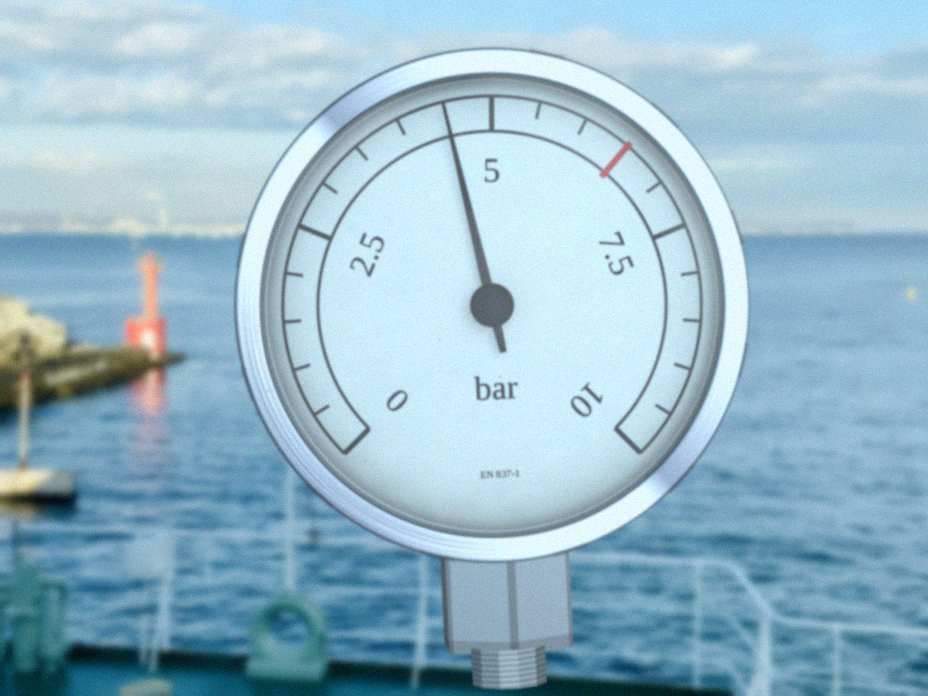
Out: 4.5 (bar)
